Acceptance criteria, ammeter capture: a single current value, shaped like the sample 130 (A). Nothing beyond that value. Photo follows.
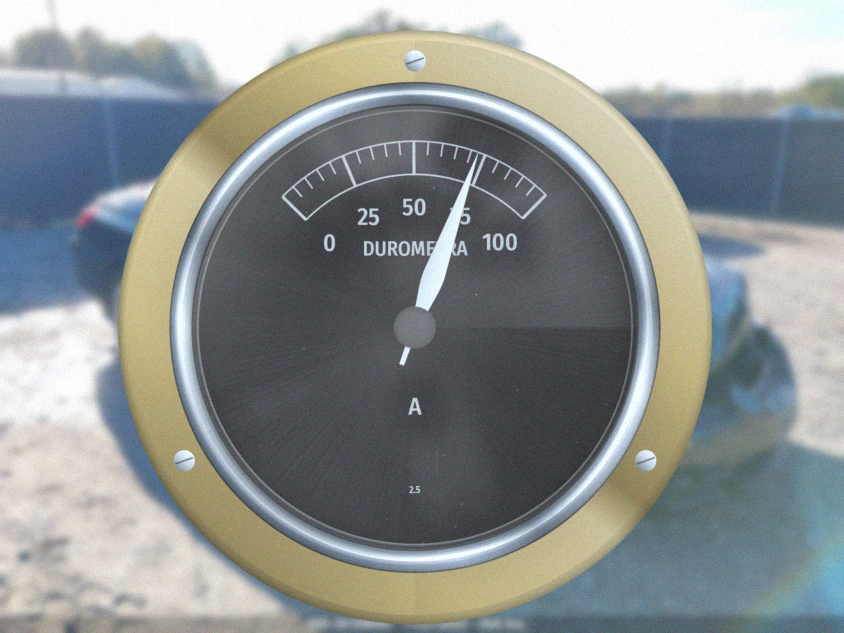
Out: 72.5 (A)
